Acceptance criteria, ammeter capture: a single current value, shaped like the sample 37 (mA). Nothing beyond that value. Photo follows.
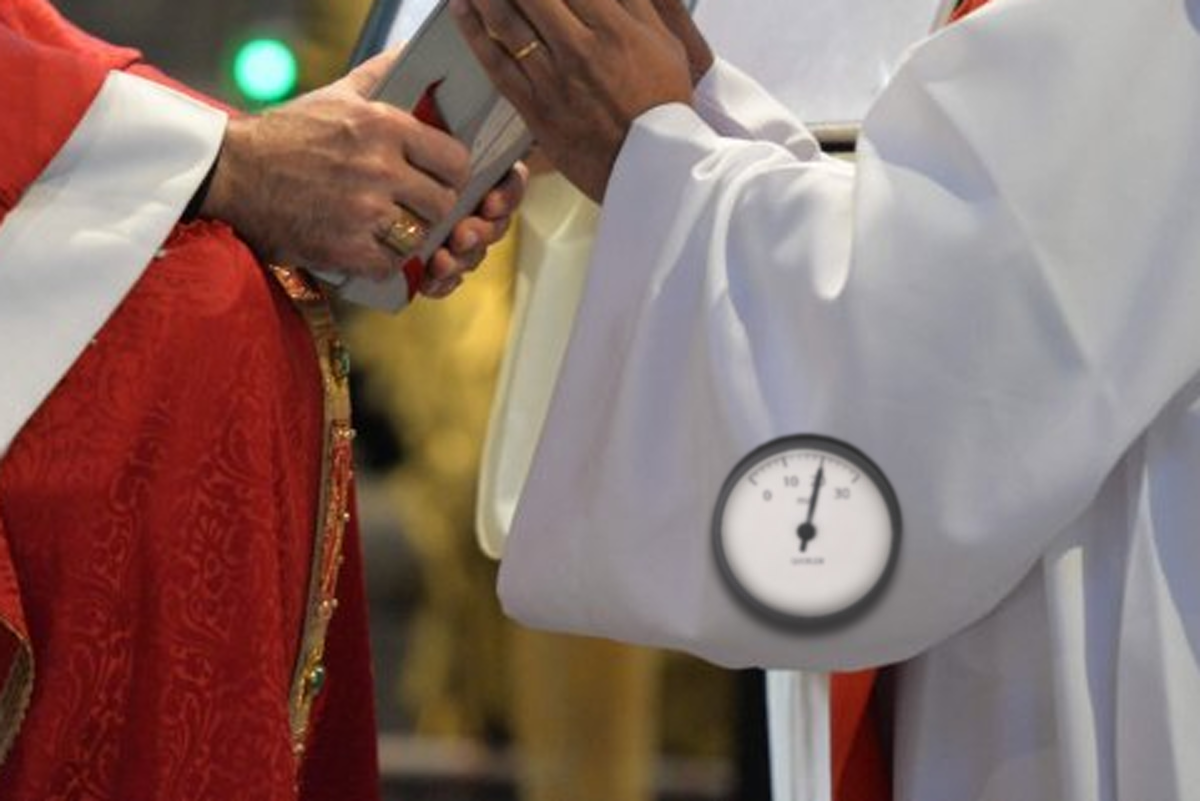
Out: 20 (mA)
